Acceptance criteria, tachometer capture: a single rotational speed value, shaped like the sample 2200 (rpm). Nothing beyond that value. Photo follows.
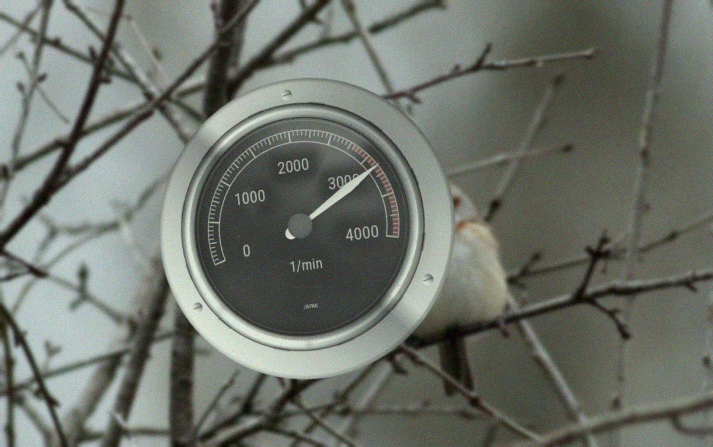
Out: 3150 (rpm)
